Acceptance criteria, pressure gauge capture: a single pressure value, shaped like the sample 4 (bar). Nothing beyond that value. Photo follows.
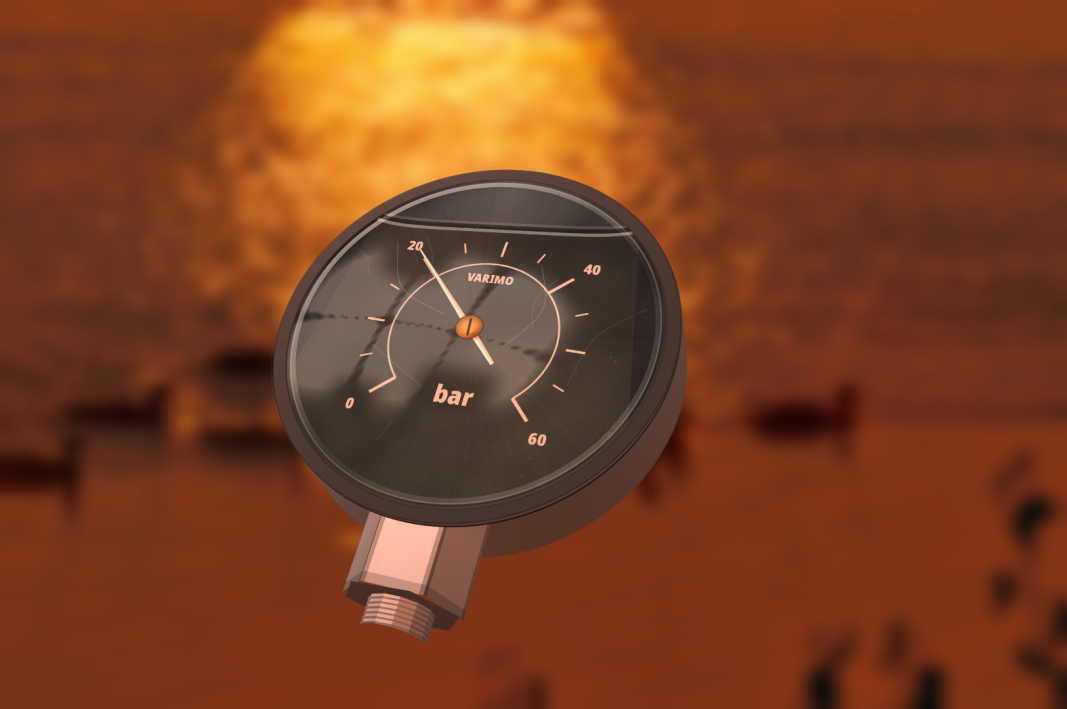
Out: 20 (bar)
